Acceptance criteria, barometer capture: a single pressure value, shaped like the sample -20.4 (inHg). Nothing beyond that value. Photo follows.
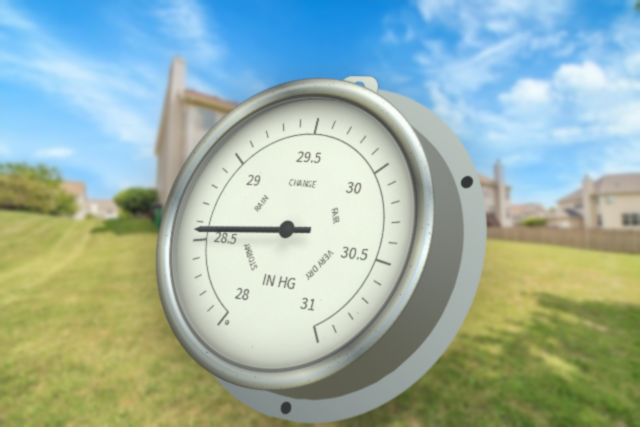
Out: 28.55 (inHg)
